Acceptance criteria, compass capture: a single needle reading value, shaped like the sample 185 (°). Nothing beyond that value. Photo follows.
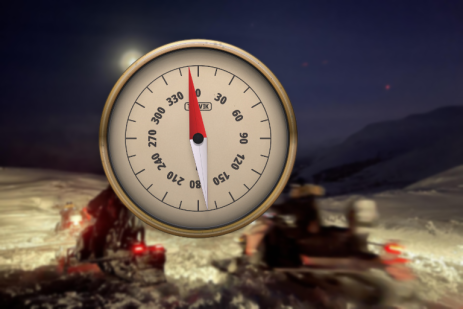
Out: 352.5 (°)
